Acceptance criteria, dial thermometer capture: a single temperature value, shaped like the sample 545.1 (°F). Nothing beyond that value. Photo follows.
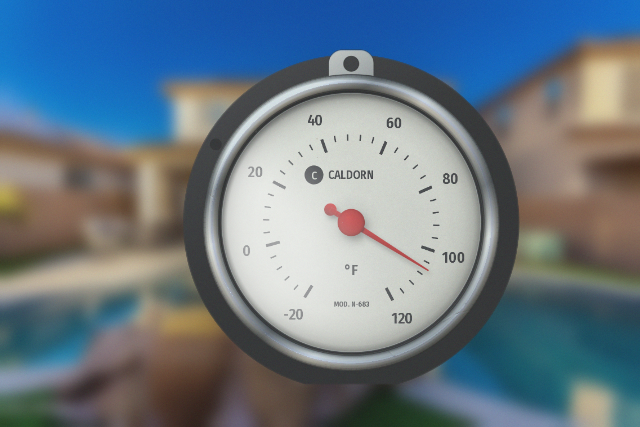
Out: 106 (°F)
